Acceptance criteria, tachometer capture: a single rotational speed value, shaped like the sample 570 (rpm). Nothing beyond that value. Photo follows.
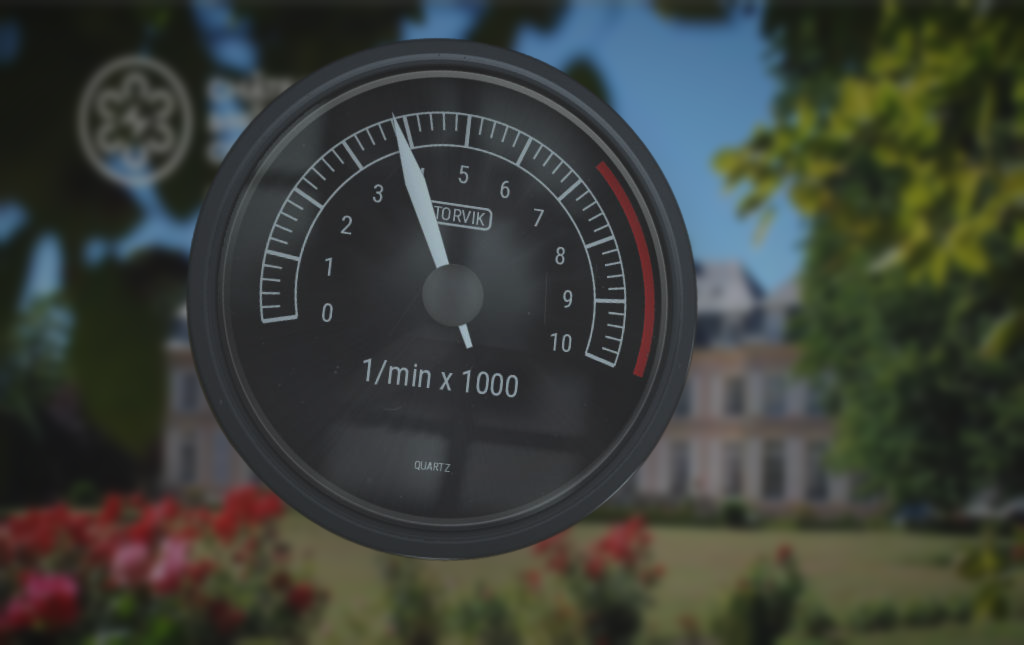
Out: 3800 (rpm)
